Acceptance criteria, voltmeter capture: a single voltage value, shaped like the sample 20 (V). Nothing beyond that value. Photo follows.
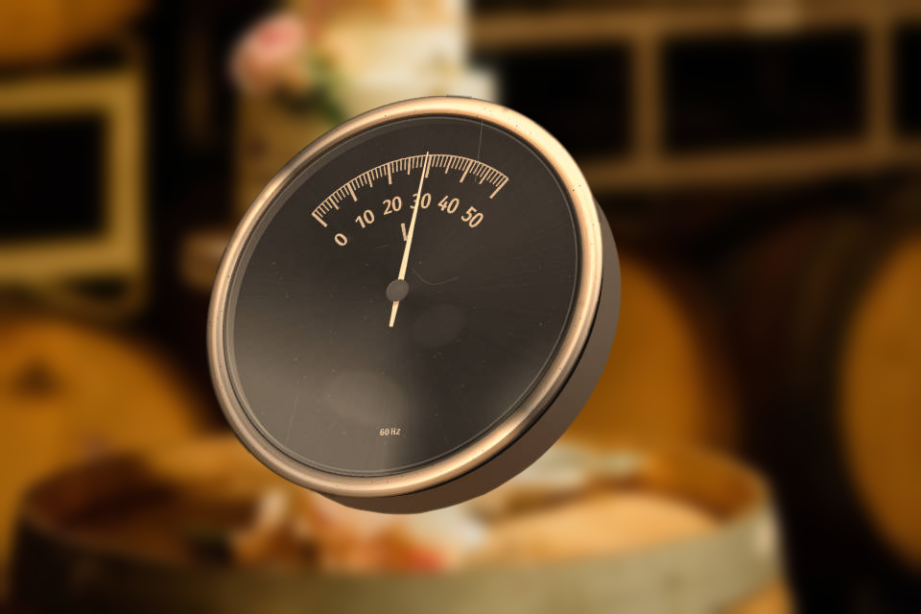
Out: 30 (V)
